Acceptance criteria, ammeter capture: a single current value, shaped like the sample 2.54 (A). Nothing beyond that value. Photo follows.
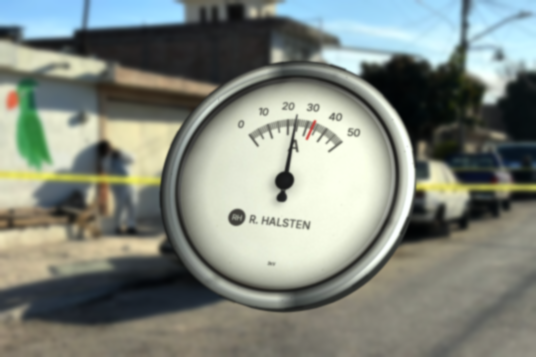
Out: 25 (A)
